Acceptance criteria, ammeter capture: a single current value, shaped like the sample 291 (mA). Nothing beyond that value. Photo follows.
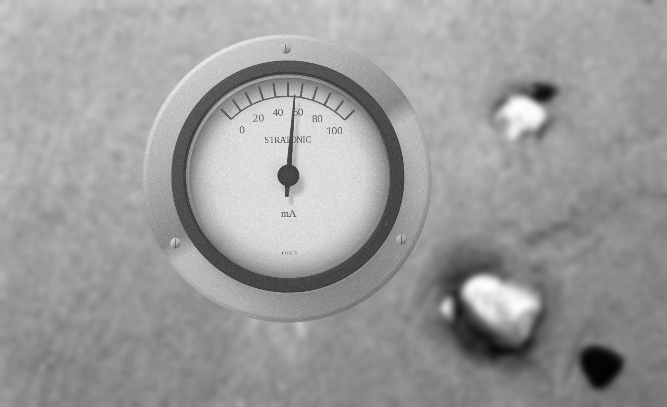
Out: 55 (mA)
